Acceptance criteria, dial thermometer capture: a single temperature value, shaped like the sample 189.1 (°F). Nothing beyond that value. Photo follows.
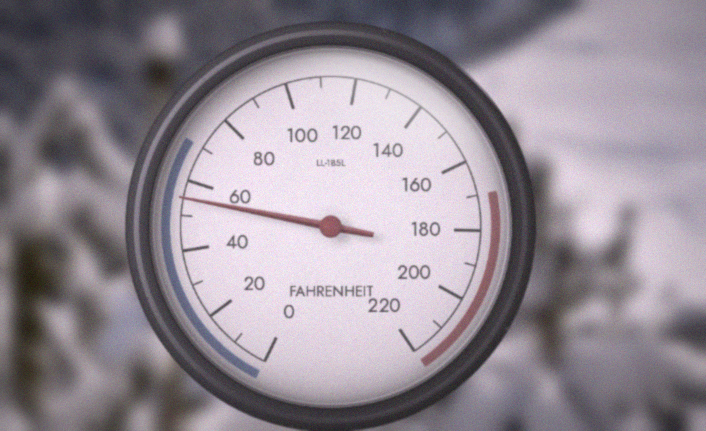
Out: 55 (°F)
